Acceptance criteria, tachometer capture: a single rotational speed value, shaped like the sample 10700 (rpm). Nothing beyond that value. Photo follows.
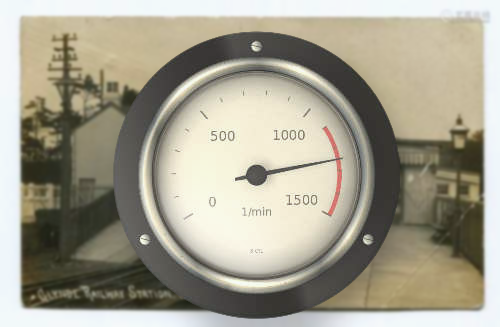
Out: 1250 (rpm)
